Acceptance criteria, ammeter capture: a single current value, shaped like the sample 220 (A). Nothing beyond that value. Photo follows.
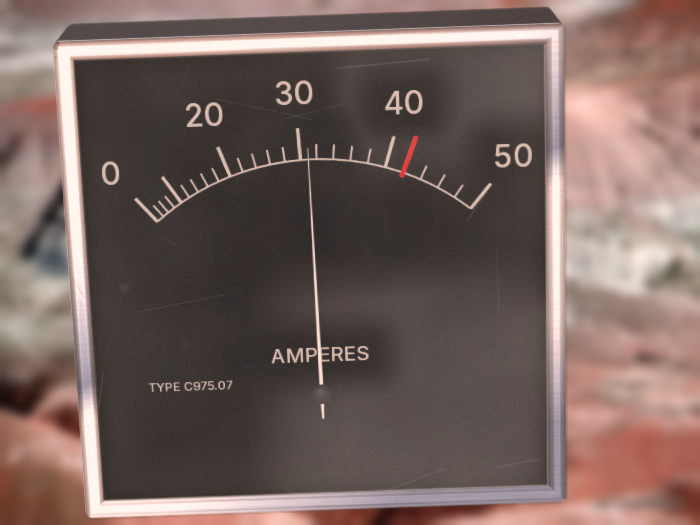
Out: 31 (A)
